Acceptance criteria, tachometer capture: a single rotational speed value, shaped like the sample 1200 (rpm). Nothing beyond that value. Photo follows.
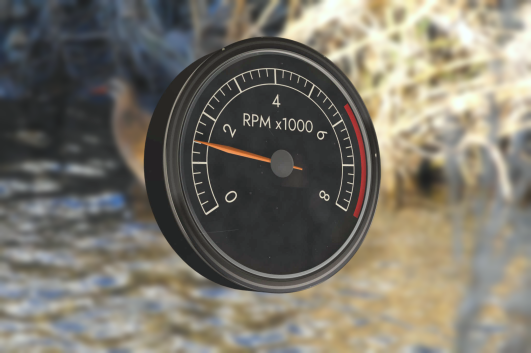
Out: 1400 (rpm)
